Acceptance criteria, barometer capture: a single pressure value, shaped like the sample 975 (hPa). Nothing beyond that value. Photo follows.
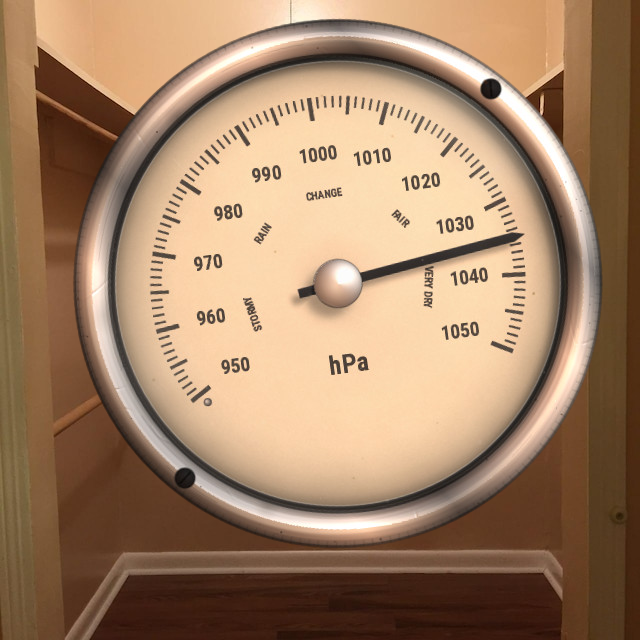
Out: 1035 (hPa)
